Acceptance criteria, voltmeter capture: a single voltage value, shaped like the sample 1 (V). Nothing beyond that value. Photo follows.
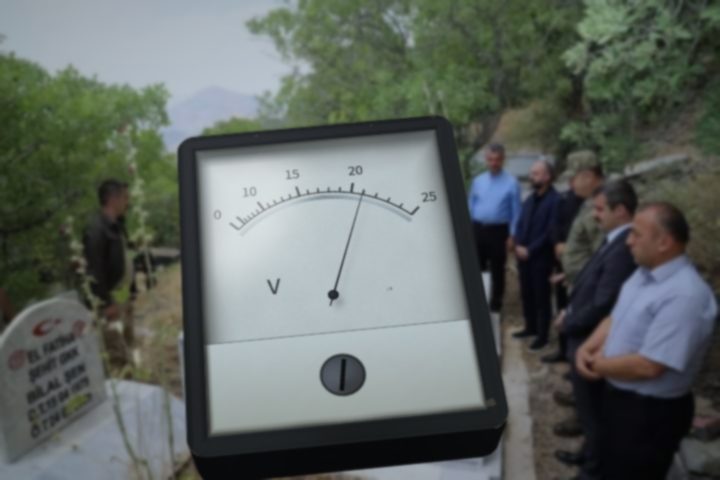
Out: 21 (V)
